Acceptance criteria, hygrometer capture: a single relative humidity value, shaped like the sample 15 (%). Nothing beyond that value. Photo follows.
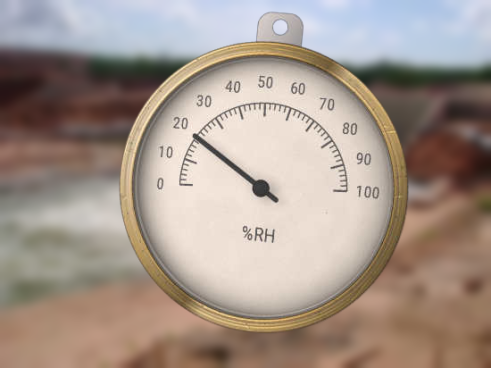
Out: 20 (%)
